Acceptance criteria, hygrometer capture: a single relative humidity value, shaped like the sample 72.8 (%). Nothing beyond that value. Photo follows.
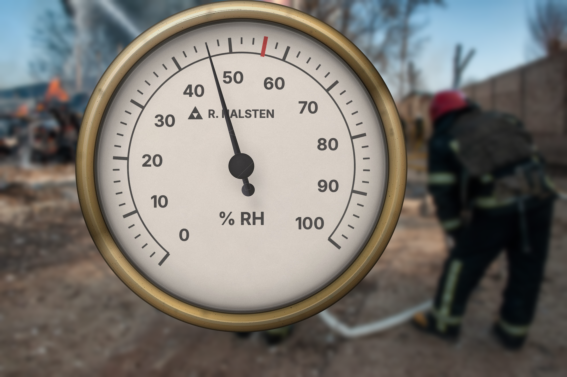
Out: 46 (%)
